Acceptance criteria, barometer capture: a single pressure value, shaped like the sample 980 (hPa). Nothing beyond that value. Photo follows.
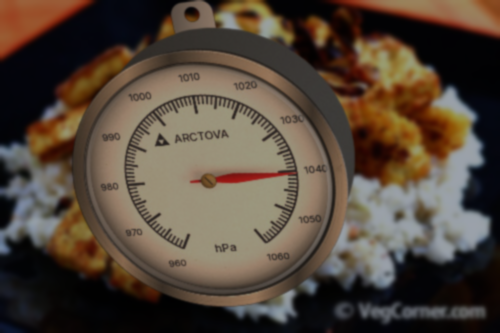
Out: 1040 (hPa)
